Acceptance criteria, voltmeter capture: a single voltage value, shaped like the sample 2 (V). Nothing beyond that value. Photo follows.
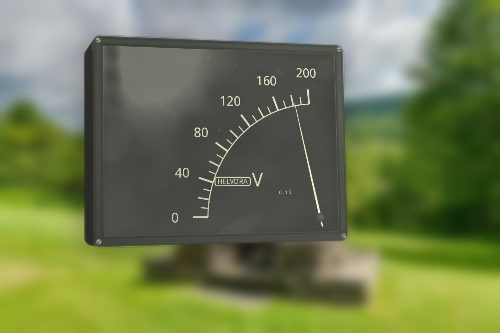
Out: 180 (V)
